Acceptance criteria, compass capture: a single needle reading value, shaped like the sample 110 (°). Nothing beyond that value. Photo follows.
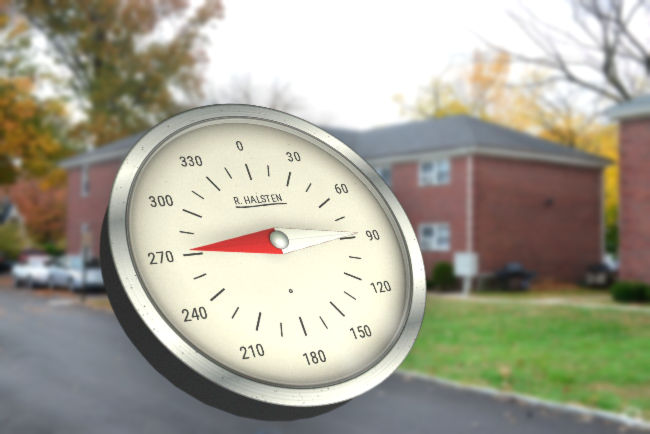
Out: 270 (°)
